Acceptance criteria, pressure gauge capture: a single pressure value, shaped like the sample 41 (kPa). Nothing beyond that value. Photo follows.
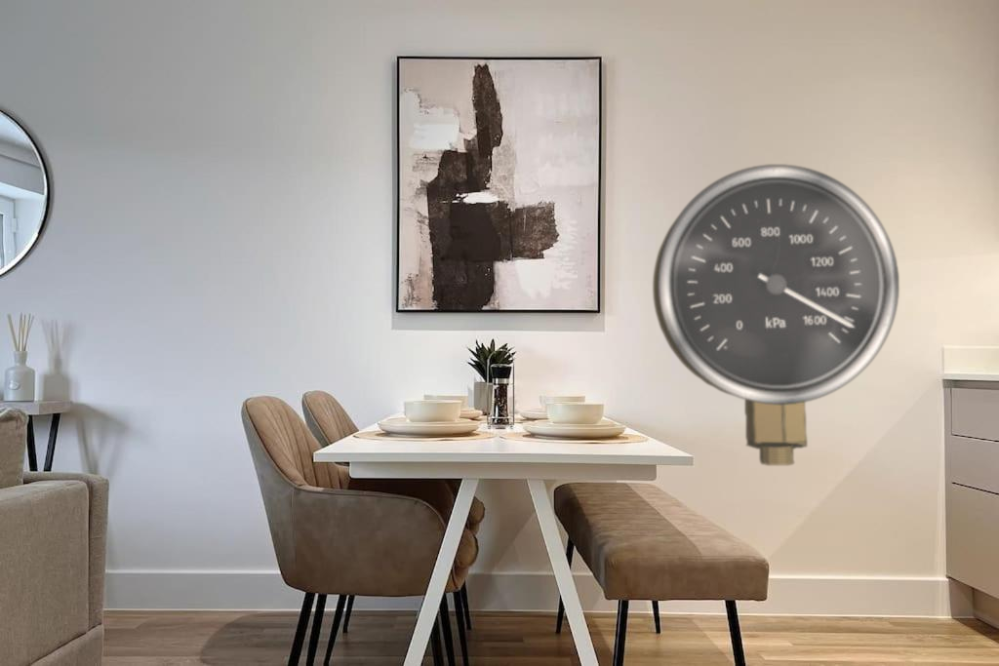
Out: 1525 (kPa)
